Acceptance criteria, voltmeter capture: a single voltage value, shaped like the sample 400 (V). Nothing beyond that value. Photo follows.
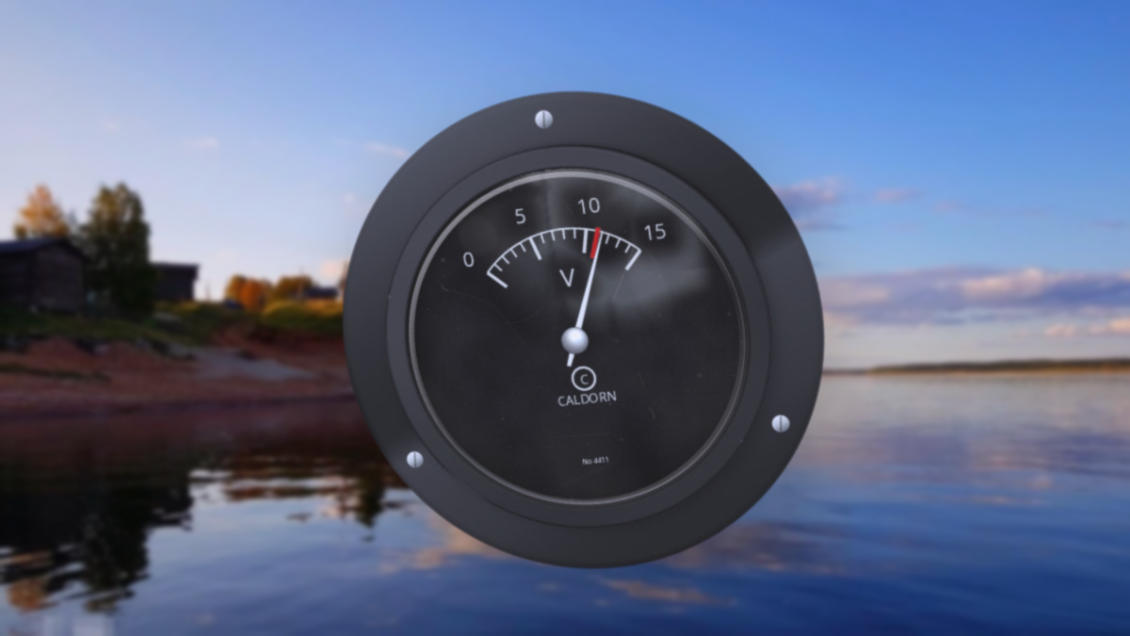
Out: 11.5 (V)
